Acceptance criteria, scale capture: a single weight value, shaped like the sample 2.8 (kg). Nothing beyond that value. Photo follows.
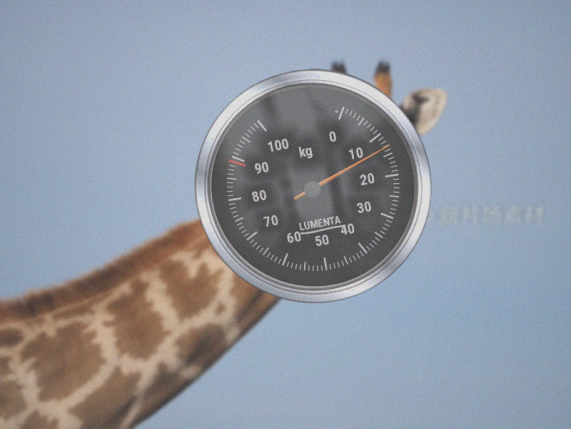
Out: 13 (kg)
